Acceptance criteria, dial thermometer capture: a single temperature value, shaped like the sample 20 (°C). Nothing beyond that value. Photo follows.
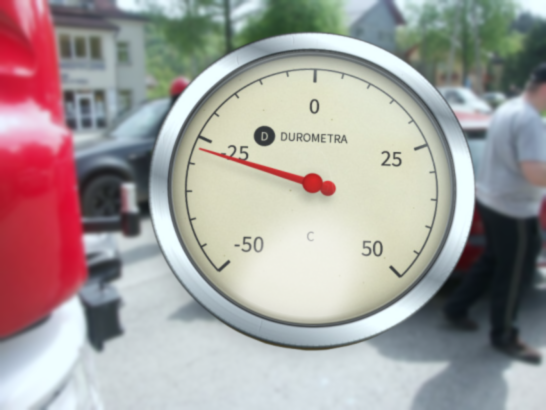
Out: -27.5 (°C)
